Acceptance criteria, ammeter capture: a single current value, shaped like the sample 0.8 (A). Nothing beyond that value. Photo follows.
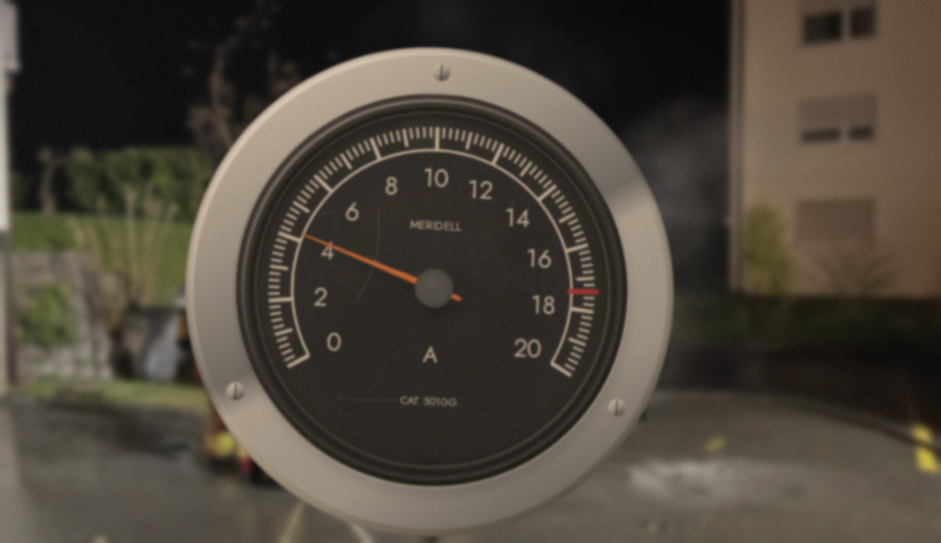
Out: 4.2 (A)
